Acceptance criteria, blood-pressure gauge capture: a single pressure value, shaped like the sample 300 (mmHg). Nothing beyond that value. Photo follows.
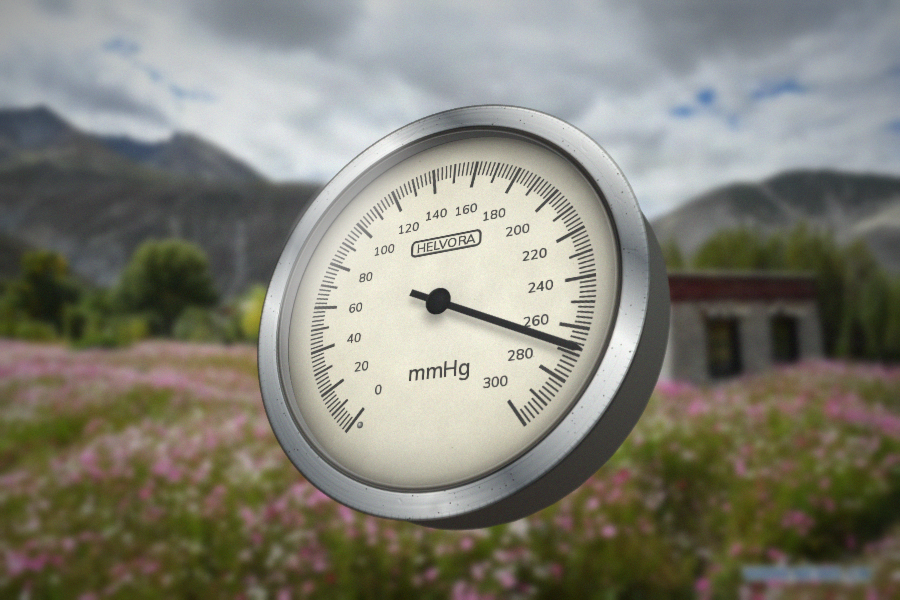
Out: 268 (mmHg)
